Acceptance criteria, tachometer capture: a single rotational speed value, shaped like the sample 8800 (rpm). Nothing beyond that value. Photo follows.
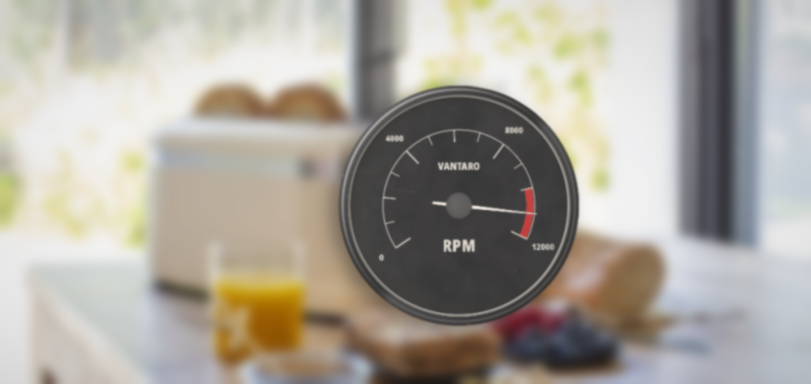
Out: 11000 (rpm)
